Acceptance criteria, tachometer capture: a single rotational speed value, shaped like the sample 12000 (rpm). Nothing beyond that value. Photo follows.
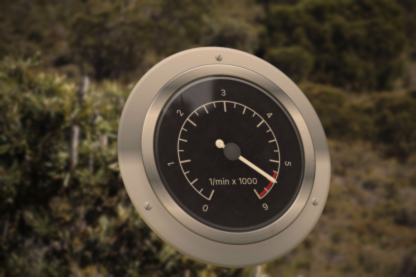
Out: 5500 (rpm)
